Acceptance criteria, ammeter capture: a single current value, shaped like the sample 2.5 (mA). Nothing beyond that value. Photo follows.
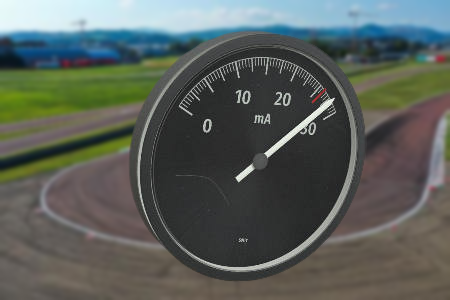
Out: 27.5 (mA)
